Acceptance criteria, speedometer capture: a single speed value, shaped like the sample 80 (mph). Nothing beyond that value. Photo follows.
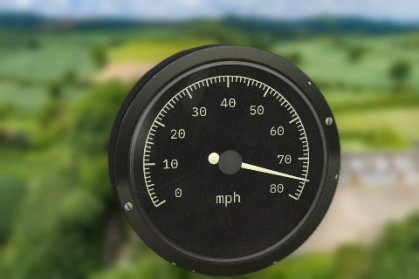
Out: 75 (mph)
